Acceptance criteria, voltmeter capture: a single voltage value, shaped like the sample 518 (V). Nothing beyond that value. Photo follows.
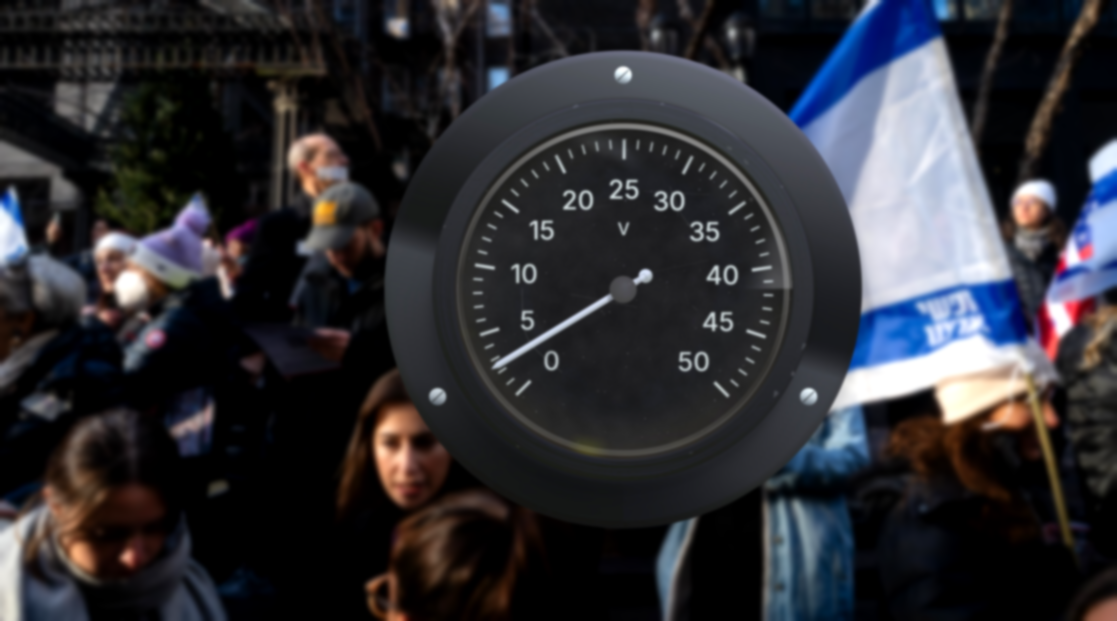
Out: 2.5 (V)
